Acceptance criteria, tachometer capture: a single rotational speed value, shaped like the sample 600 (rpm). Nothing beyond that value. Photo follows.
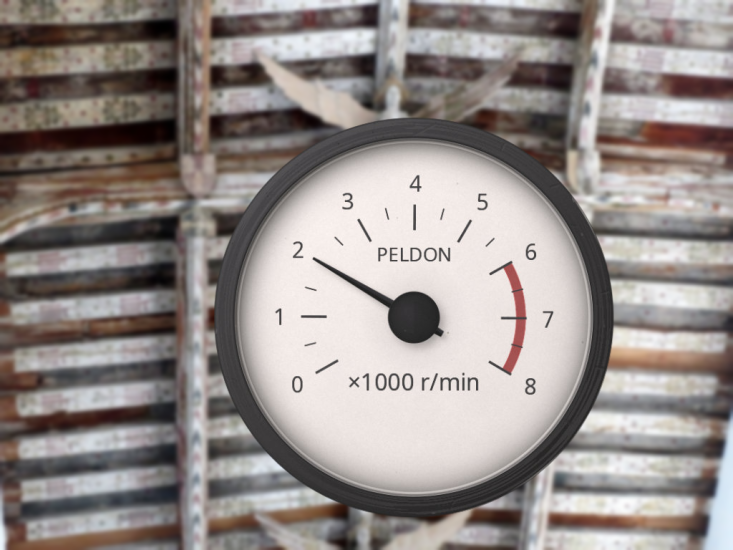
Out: 2000 (rpm)
